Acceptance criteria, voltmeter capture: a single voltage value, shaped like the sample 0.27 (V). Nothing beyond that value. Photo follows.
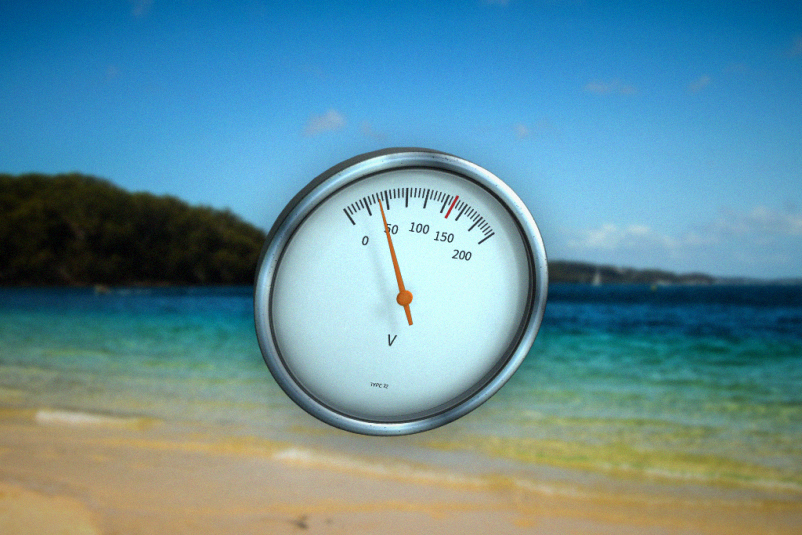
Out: 40 (V)
